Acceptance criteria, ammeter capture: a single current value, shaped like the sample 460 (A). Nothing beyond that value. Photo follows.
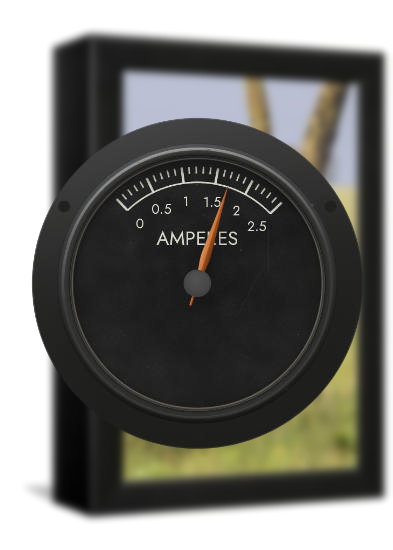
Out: 1.7 (A)
